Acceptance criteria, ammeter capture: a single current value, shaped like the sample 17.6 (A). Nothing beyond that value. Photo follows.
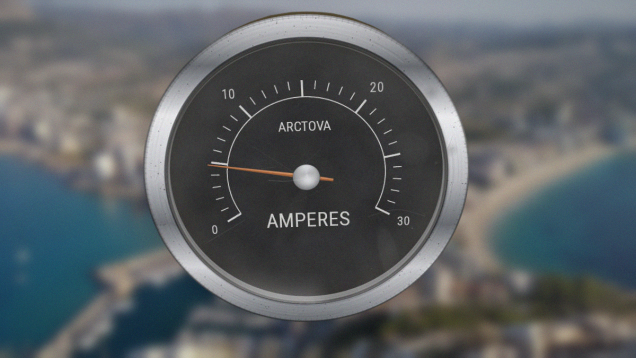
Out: 5 (A)
